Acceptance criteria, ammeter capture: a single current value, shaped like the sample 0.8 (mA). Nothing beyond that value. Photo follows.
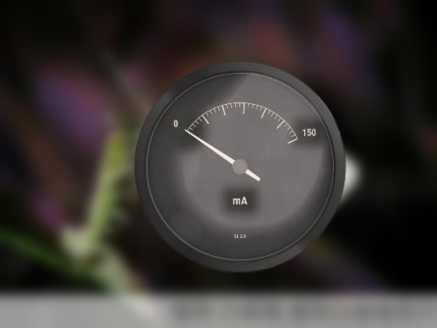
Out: 0 (mA)
